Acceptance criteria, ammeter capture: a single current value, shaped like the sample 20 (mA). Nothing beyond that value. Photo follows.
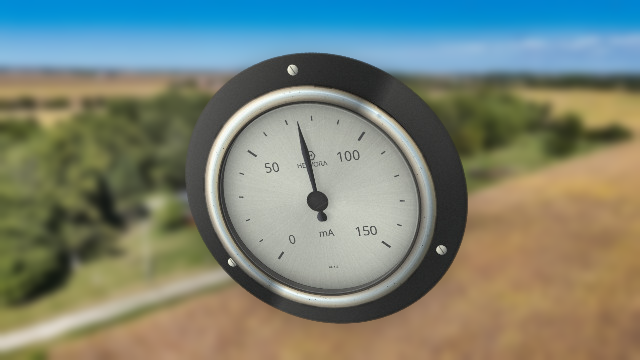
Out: 75 (mA)
